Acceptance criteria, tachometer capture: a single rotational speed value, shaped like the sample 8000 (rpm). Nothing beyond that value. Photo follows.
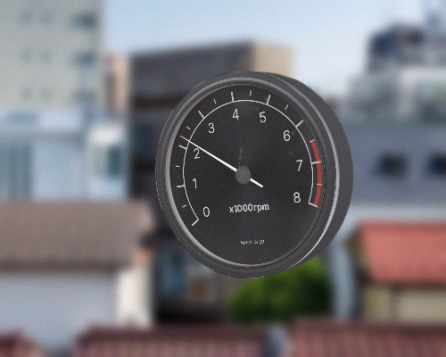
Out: 2250 (rpm)
